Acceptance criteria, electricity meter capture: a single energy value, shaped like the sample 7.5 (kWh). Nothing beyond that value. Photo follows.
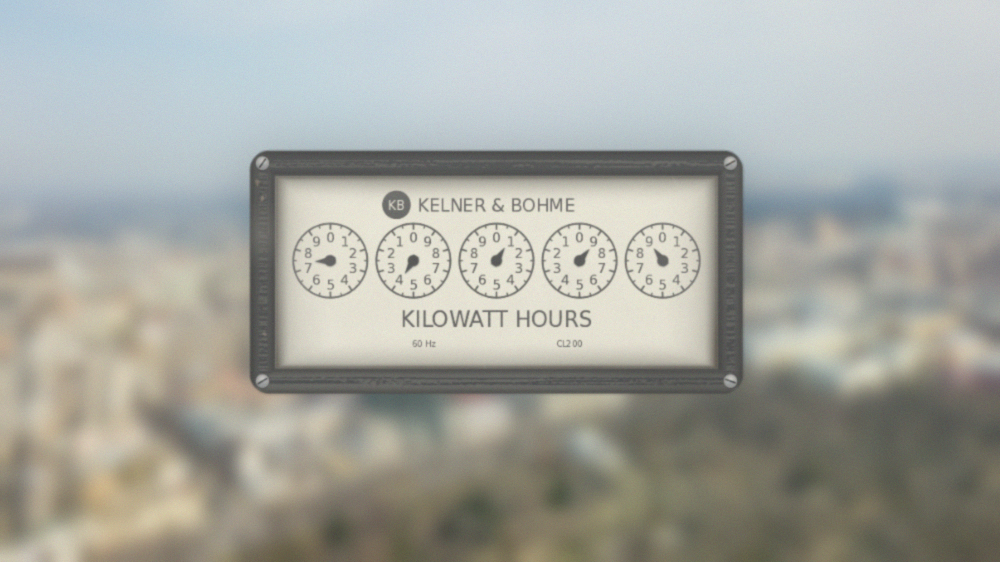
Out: 74089 (kWh)
